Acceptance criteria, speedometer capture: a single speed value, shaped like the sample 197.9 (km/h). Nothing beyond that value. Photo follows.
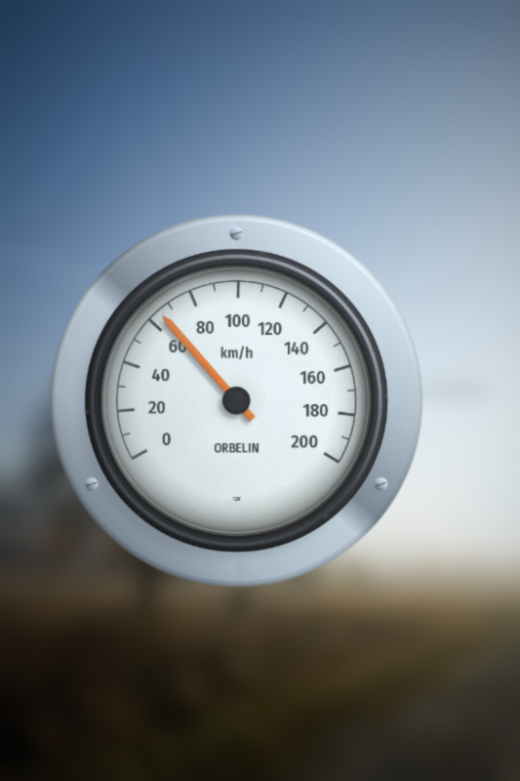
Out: 65 (km/h)
